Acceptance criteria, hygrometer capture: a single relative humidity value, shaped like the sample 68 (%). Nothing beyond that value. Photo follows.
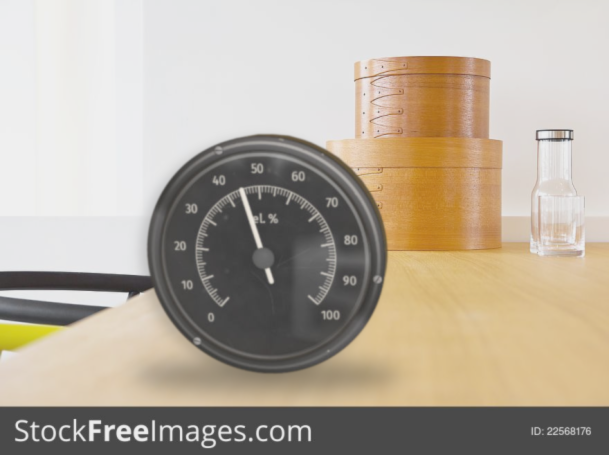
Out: 45 (%)
